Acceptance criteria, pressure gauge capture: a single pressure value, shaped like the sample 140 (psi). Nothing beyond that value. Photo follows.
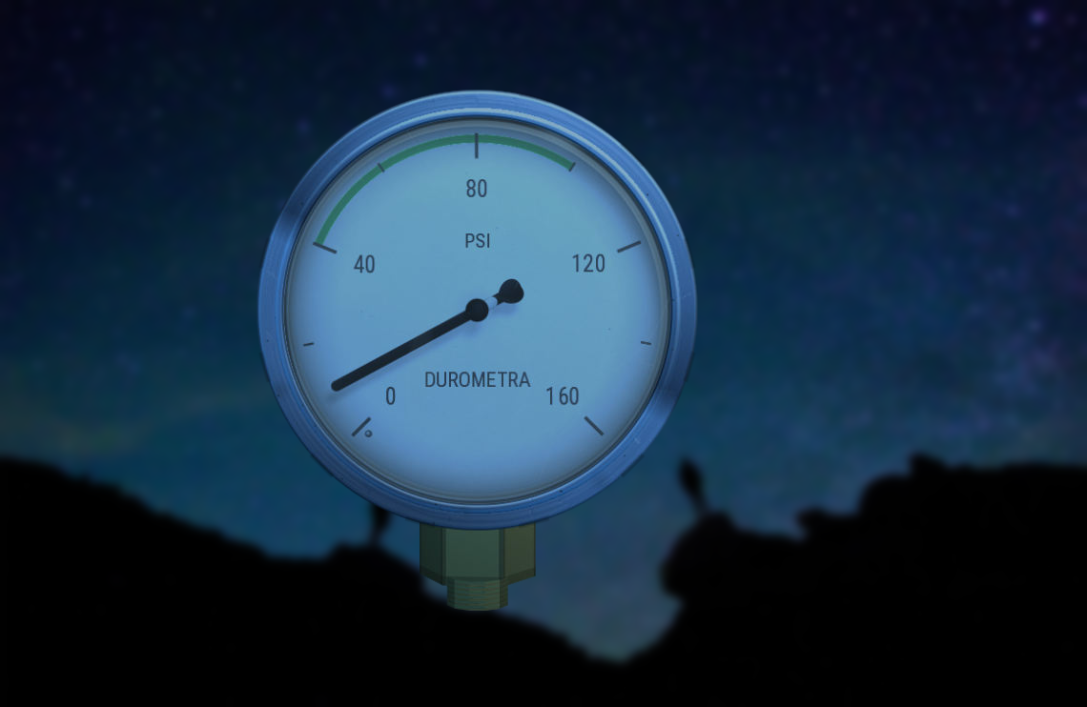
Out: 10 (psi)
